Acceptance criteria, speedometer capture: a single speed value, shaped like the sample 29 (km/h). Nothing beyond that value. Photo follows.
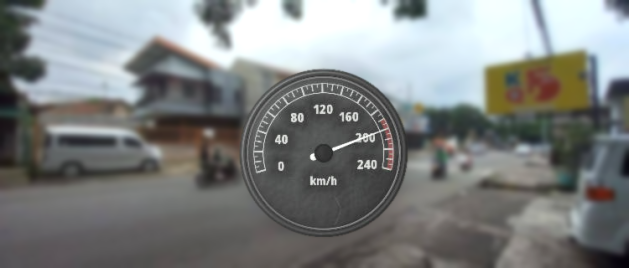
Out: 200 (km/h)
